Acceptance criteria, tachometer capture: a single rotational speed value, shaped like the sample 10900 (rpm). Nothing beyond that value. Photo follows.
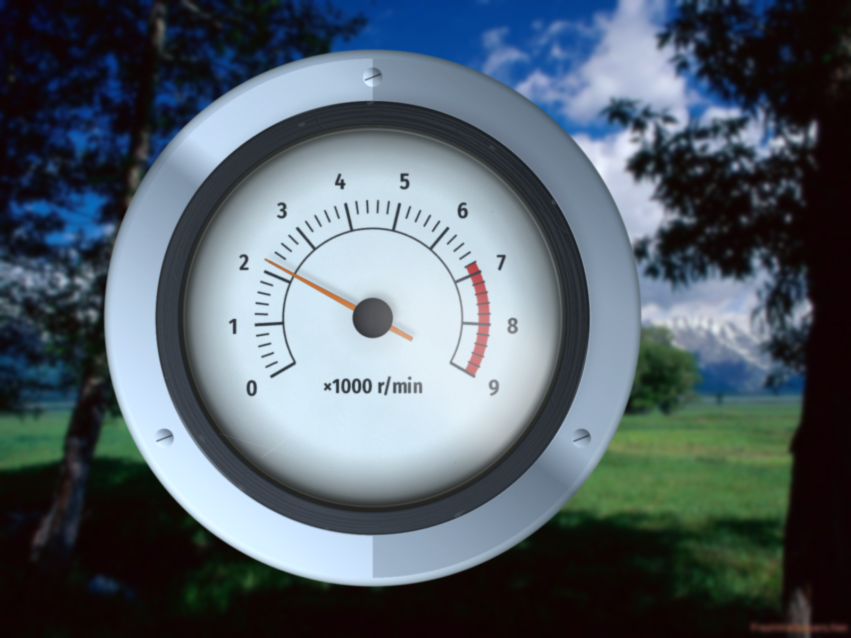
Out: 2200 (rpm)
